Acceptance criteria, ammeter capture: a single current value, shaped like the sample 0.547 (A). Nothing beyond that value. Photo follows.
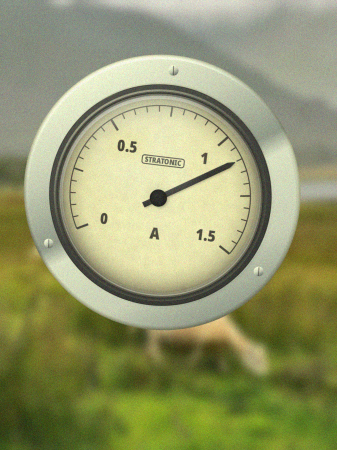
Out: 1.1 (A)
